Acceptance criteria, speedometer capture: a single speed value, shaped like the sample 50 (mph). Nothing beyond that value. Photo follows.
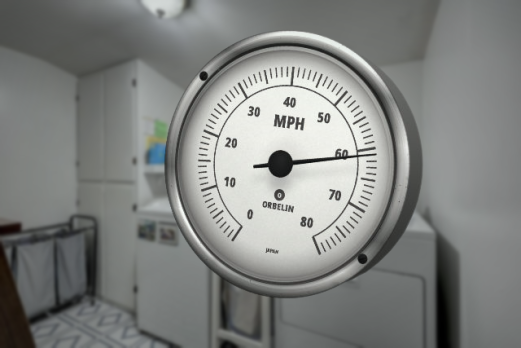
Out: 61 (mph)
